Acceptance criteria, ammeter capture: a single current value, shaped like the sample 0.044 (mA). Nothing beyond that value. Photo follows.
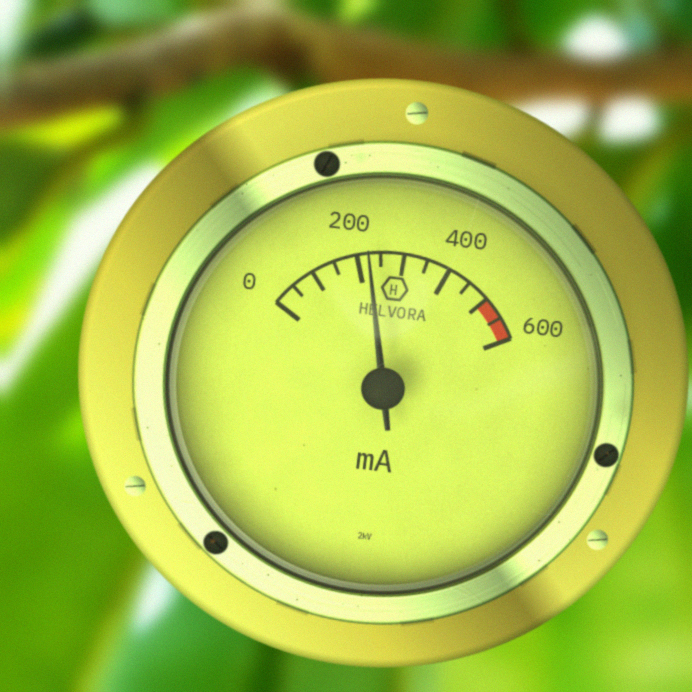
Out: 225 (mA)
